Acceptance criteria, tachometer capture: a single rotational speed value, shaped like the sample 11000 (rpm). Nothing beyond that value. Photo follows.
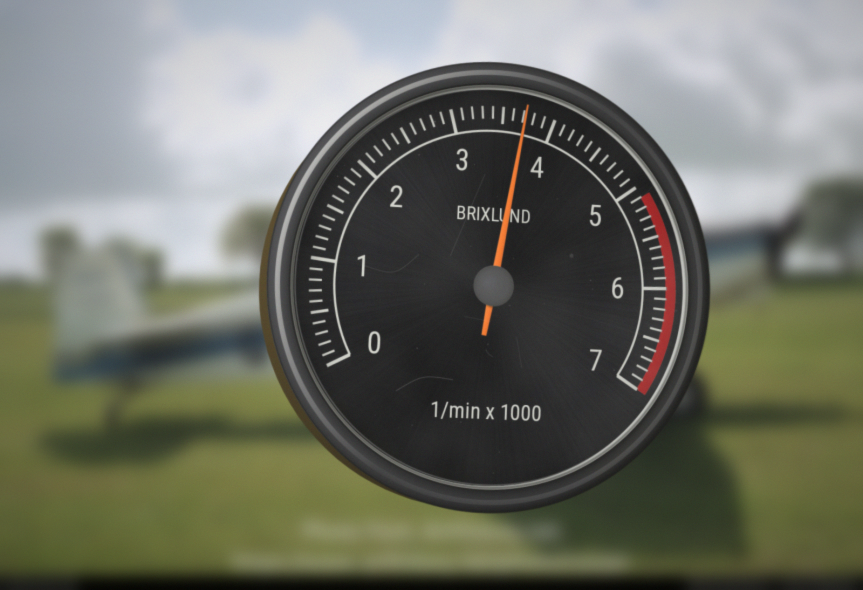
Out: 3700 (rpm)
